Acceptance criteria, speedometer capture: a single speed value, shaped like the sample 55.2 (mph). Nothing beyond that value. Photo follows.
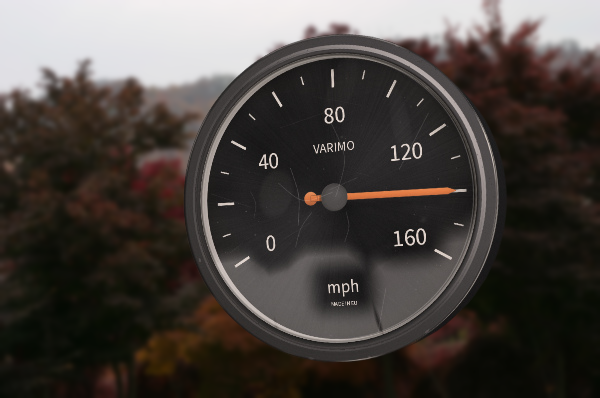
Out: 140 (mph)
